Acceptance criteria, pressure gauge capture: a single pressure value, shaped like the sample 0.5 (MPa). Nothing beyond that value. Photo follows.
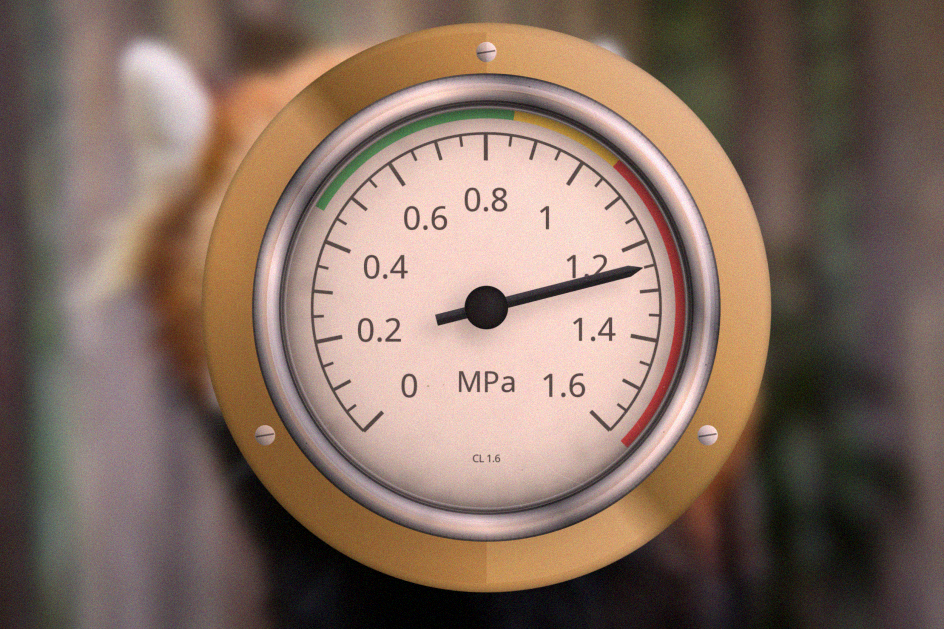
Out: 1.25 (MPa)
